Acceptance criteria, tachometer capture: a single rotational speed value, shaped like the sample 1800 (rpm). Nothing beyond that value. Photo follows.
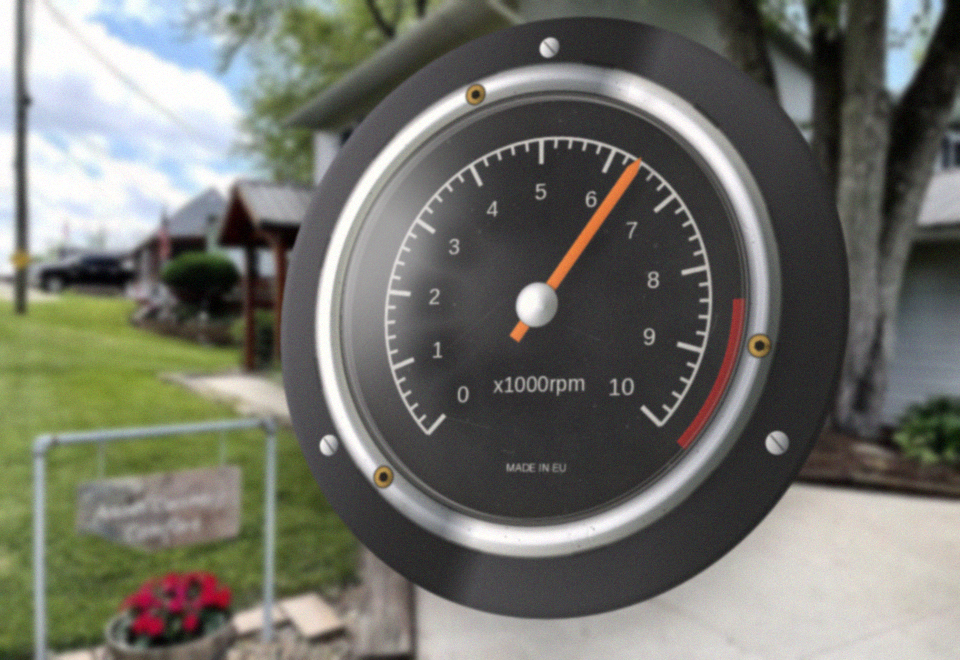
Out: 6400 (rpm)
